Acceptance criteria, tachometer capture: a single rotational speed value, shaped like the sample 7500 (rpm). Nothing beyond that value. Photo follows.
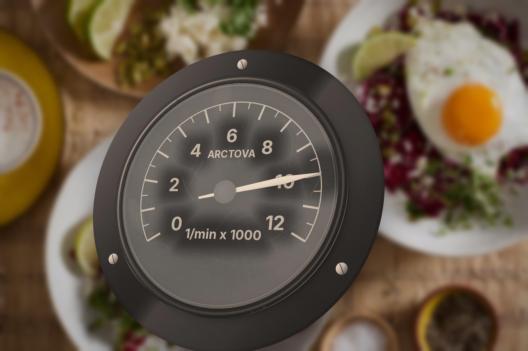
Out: 10000 (rpm)
